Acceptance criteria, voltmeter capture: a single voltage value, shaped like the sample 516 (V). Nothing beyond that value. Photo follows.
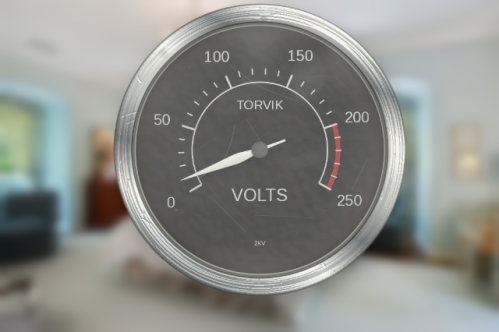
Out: 10 (V)
